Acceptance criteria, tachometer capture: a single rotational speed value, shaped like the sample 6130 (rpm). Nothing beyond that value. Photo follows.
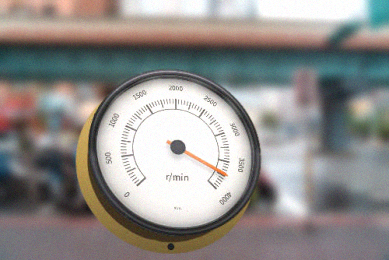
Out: 3750 (rpm)
